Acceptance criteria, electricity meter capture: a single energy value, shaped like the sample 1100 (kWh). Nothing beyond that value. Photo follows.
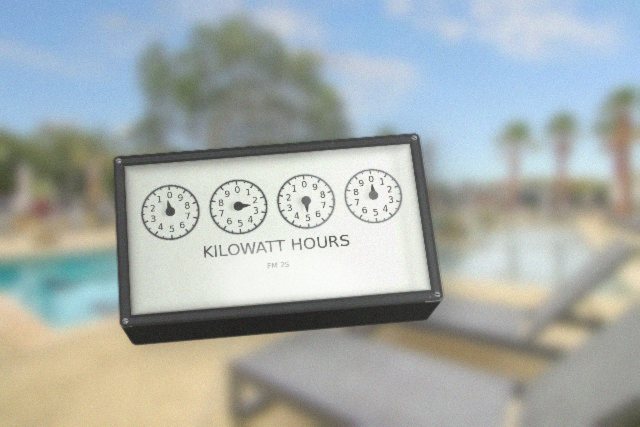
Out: 250 (kWh)
